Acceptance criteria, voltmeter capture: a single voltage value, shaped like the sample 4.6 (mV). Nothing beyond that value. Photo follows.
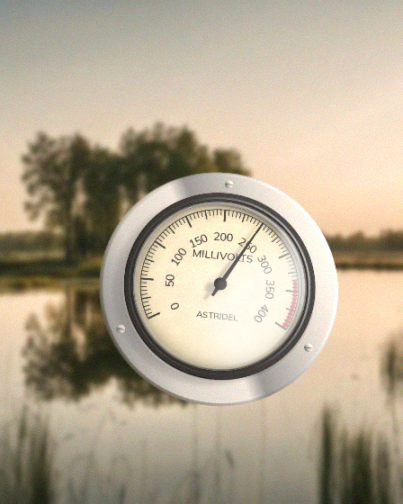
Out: 250 (mV)
